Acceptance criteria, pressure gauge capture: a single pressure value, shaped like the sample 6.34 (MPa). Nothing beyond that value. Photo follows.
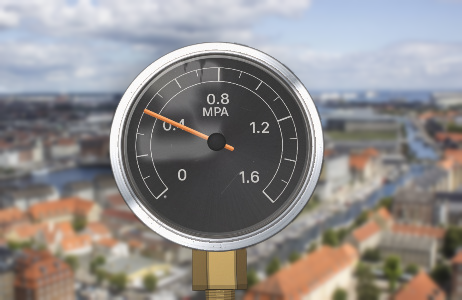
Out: 0.4 (MPa)
